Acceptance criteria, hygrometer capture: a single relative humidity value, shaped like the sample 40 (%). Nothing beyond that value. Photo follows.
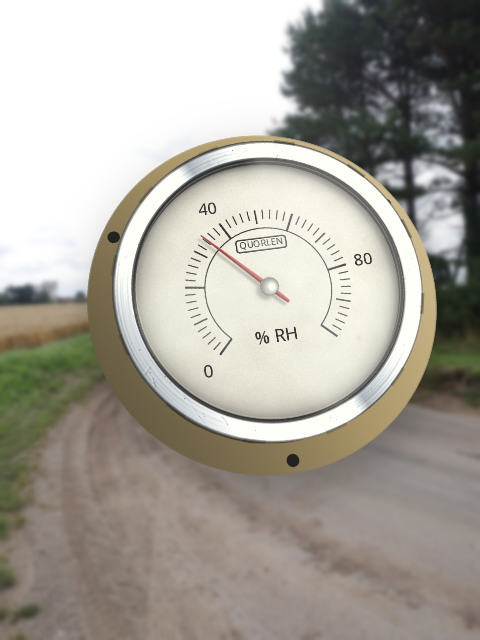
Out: 34 (%)
